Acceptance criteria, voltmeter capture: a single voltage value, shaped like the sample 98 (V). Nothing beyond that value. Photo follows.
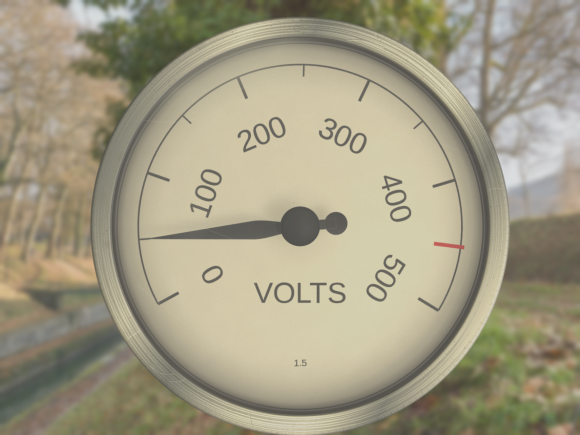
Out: 50 (V)
